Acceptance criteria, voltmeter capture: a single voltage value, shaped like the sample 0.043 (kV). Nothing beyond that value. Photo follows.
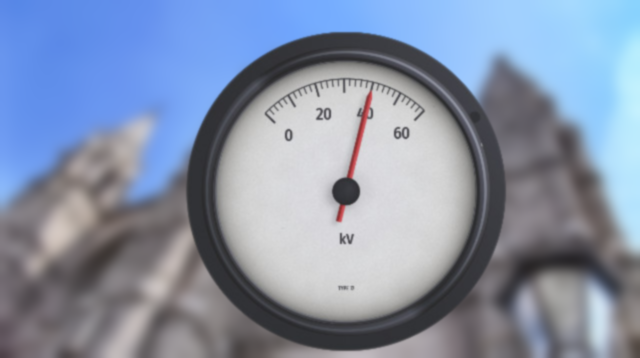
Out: 40 (kV)
